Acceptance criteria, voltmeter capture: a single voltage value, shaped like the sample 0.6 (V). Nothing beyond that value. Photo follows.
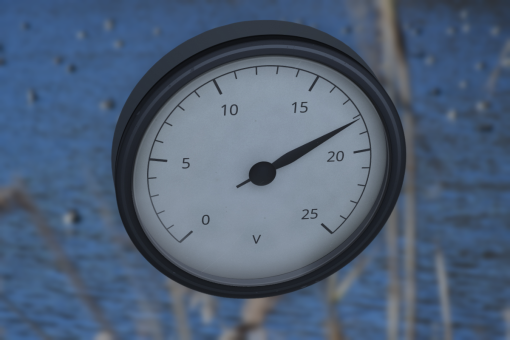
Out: 18 (V)
